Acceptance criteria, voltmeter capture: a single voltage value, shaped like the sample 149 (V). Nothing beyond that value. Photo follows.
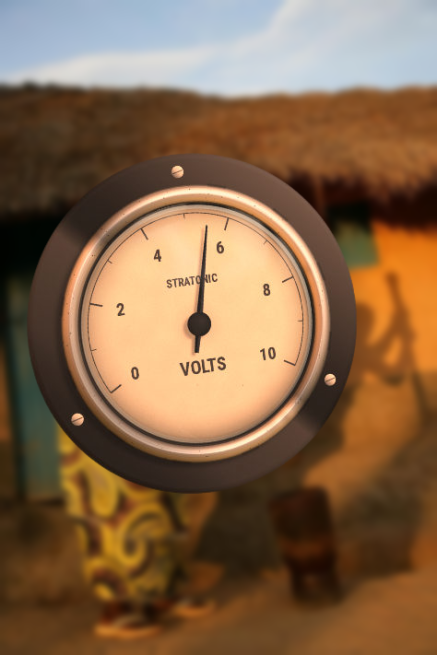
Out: 5.5 (V)
